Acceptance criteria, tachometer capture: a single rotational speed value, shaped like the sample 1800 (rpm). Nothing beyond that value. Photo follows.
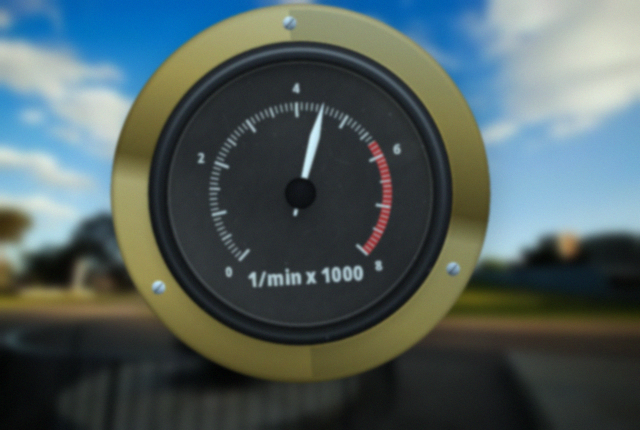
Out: 4500 (rpm)
